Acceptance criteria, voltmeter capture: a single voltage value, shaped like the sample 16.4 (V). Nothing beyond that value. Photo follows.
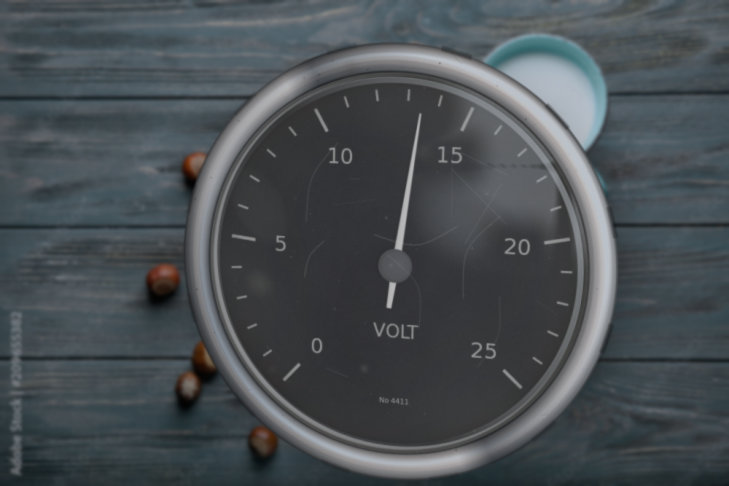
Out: 13.5 (V)
